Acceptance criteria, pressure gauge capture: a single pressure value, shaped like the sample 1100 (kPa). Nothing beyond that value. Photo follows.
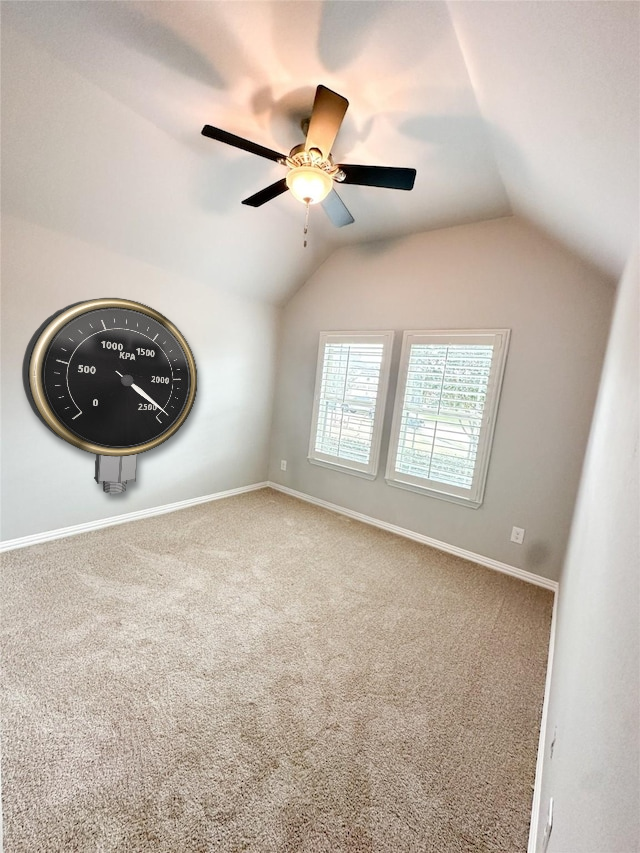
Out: 2400 (kPa)
